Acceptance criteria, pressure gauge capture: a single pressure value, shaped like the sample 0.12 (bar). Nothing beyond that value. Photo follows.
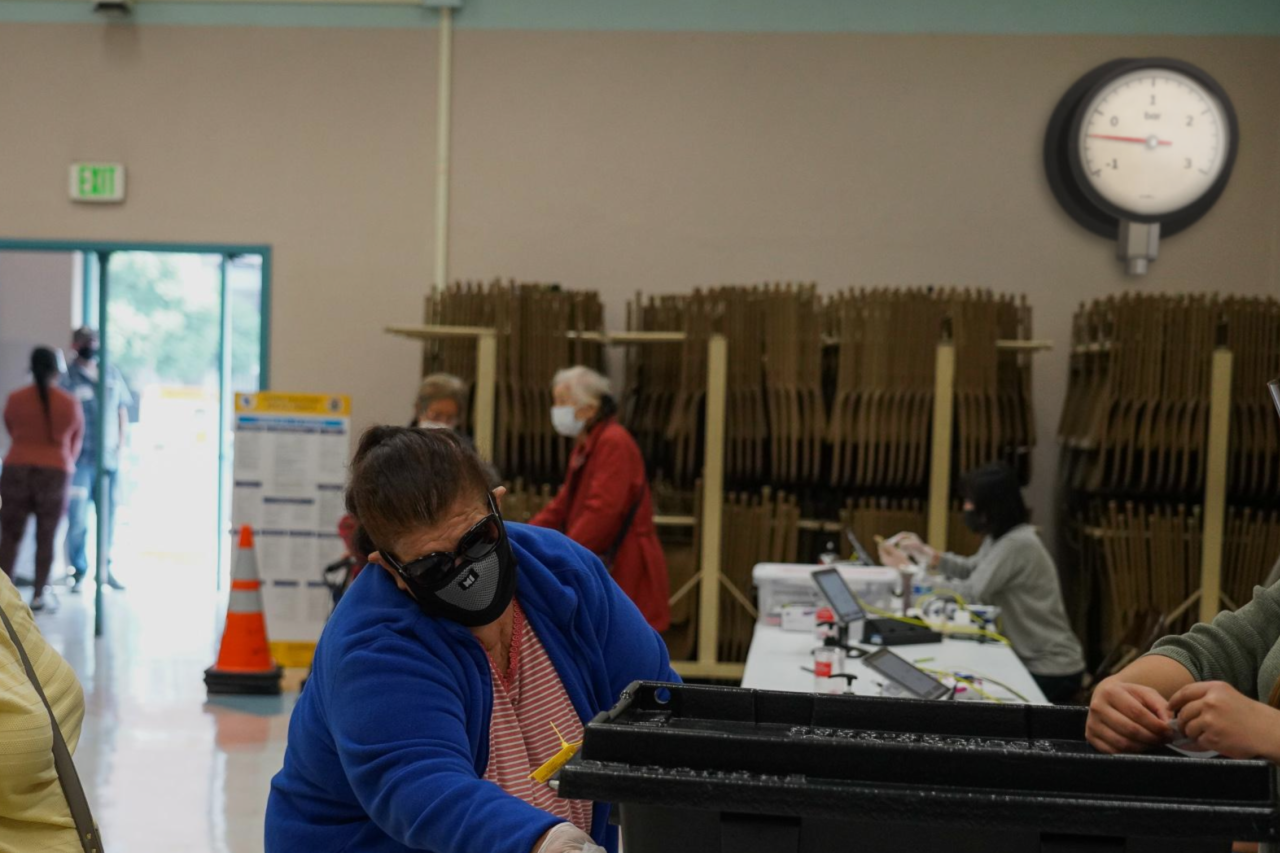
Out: -0.4 (bar)
